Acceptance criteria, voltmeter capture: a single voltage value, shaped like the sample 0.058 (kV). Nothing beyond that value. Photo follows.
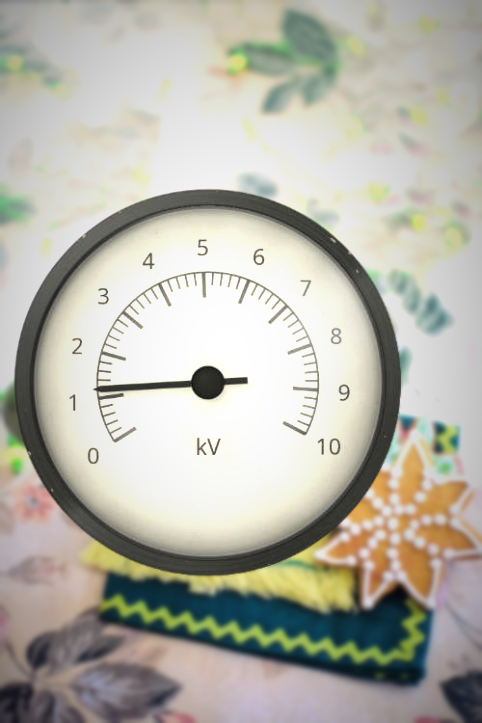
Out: 1.2 (kV)
